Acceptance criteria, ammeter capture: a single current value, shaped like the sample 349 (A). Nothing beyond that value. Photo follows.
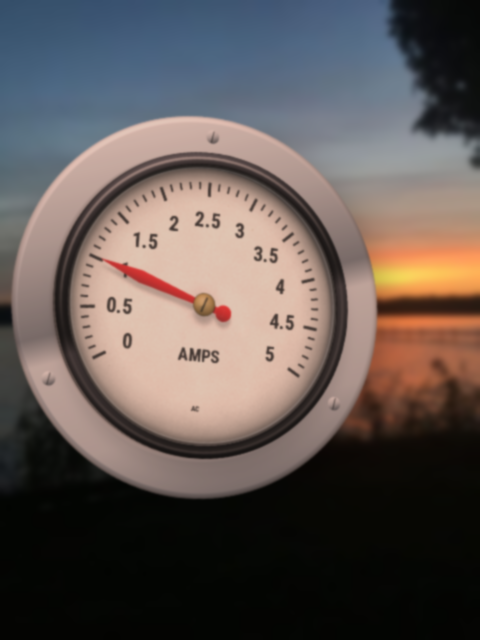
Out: 1 (A)
